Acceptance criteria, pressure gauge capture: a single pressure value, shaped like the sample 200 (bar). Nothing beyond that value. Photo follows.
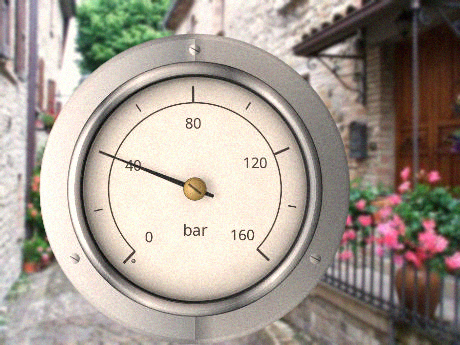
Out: 40 (bar)
